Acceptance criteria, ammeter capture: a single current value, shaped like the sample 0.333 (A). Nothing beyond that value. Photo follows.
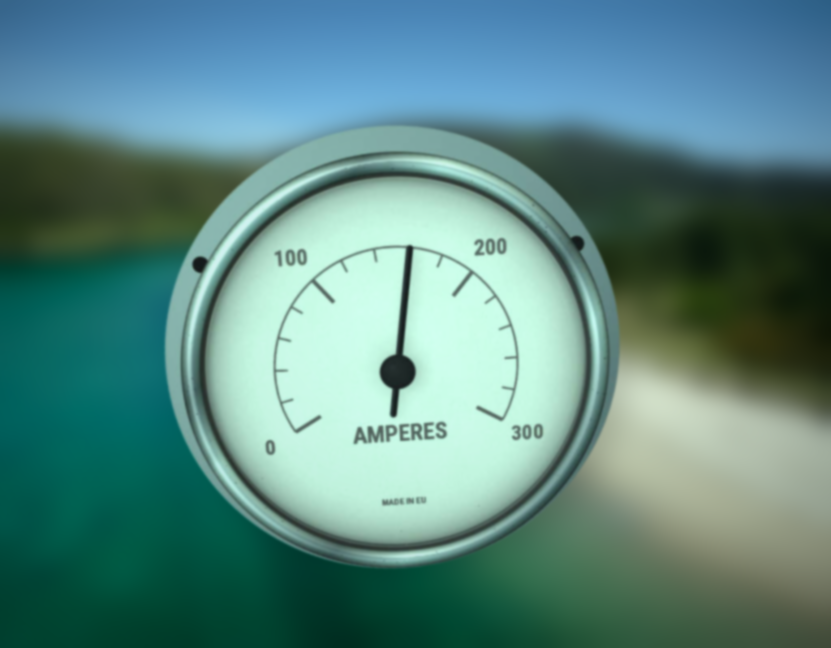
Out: 160 (A)
